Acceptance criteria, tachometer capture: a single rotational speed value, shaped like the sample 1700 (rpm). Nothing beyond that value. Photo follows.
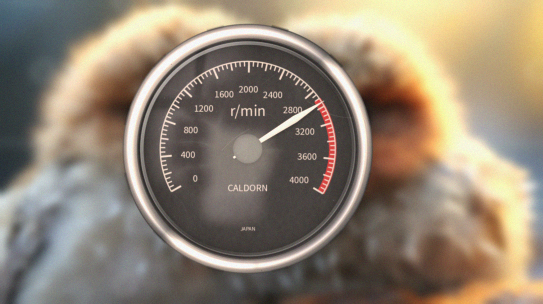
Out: 2950 (rpm)
